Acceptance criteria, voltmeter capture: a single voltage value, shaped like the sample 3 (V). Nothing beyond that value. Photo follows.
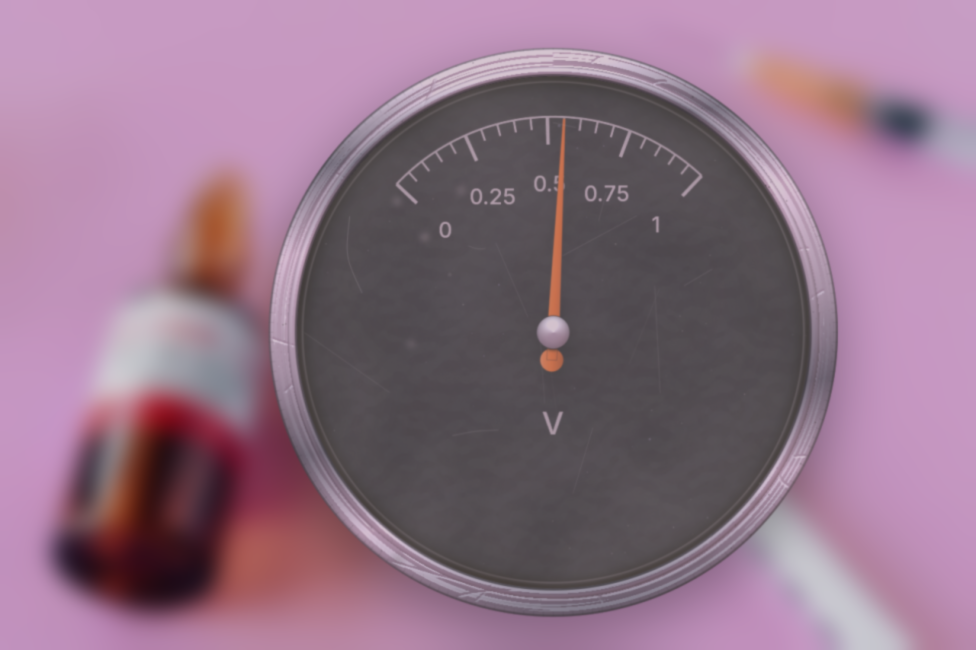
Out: 0.55 (V)
